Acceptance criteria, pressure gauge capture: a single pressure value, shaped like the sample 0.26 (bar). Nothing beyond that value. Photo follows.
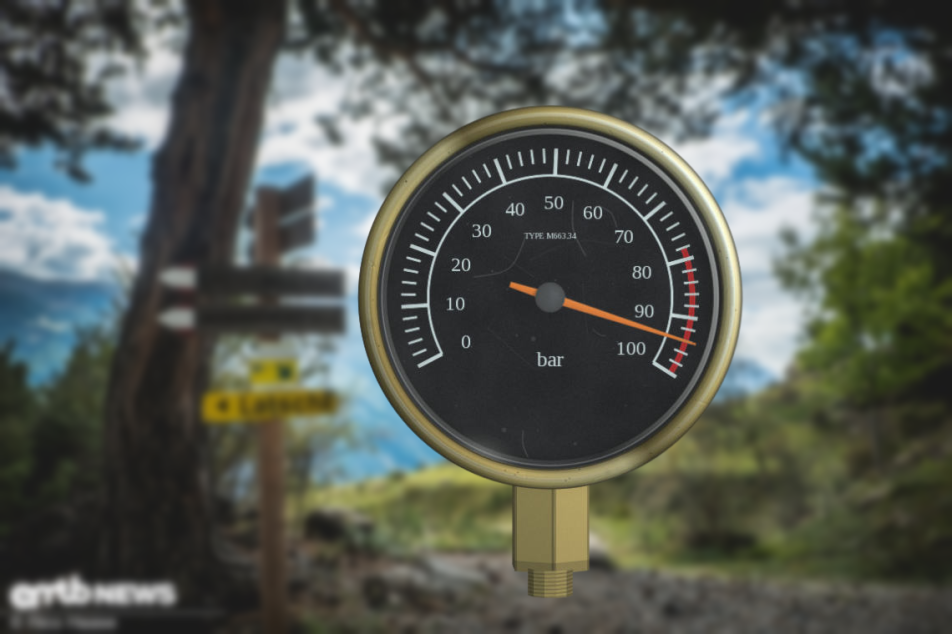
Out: 94 (bar)
